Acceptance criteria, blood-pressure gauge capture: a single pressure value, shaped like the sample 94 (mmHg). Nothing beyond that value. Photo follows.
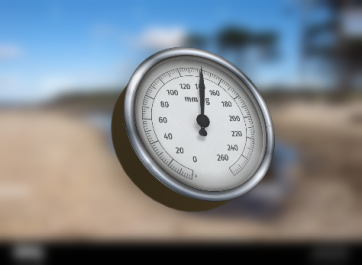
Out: 140 (mmHg)
